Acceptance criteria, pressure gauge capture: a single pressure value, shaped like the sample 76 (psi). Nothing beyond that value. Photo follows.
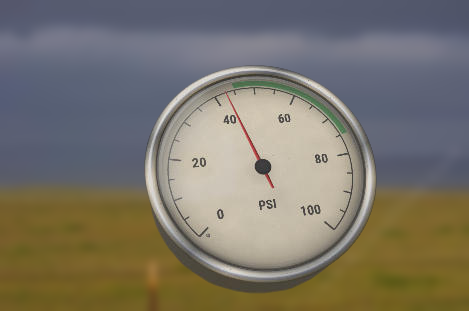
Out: 42.5 (psi)
